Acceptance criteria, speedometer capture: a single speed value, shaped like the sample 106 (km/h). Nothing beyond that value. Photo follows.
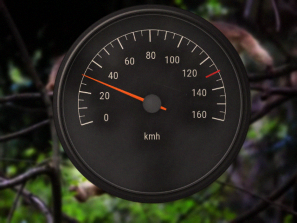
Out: 30 (km/h)
